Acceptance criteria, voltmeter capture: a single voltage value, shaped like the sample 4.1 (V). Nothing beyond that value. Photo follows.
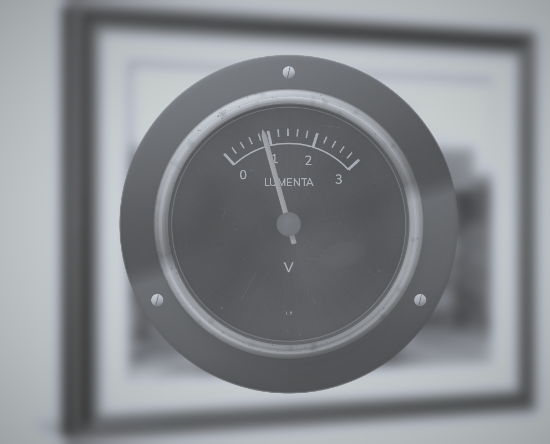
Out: 0.9 (V)
